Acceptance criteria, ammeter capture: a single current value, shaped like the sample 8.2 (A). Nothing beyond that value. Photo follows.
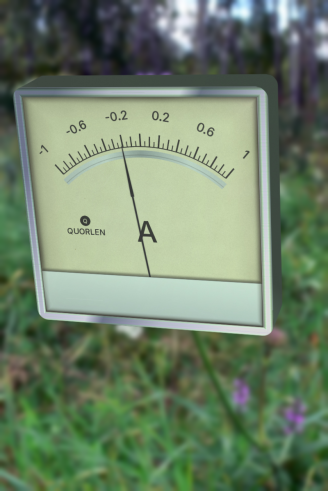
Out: -0.2 (A)
